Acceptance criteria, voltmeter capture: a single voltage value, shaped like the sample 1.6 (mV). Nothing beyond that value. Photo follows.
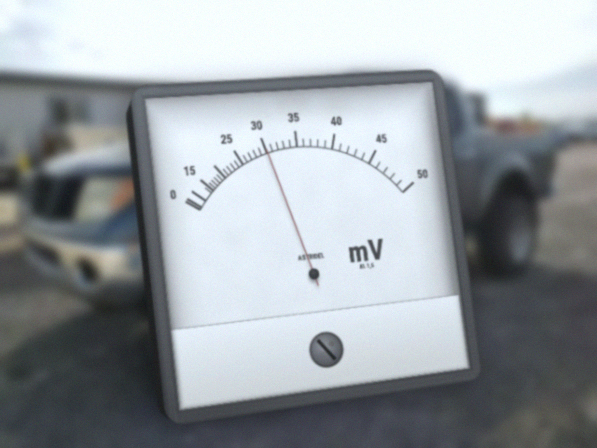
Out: 30 (mV)
